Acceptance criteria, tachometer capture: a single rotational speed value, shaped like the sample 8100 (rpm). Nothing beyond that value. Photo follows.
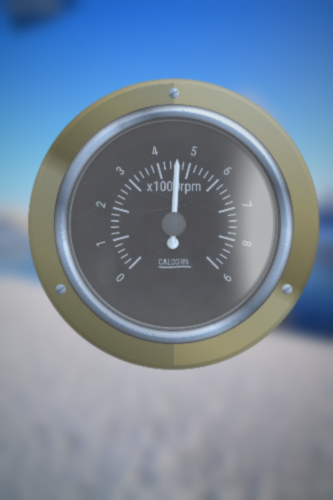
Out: 4600 (rpm)
